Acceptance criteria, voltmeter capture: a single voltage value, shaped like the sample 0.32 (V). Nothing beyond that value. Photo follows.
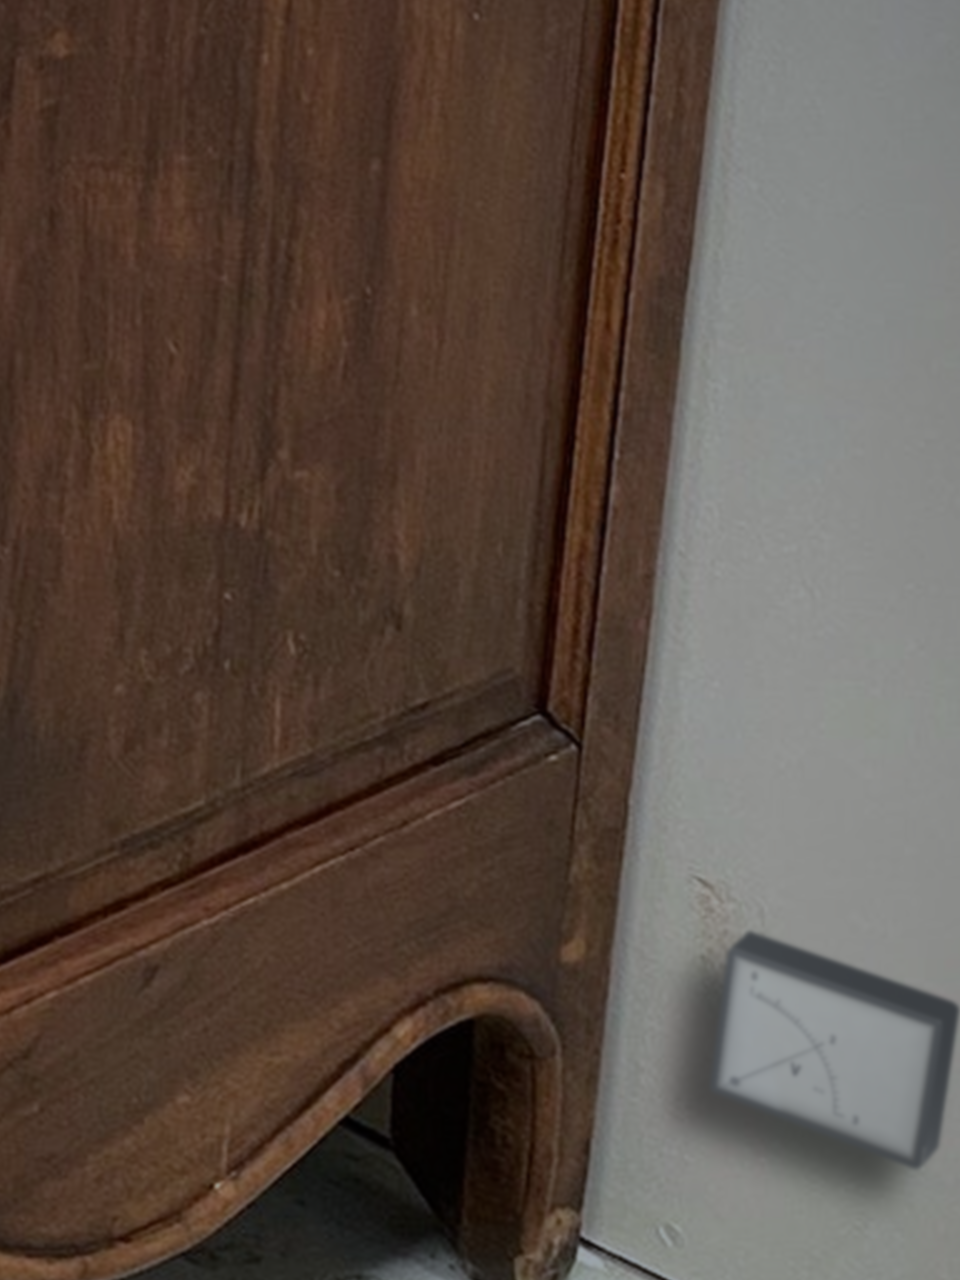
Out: 2 (V)
